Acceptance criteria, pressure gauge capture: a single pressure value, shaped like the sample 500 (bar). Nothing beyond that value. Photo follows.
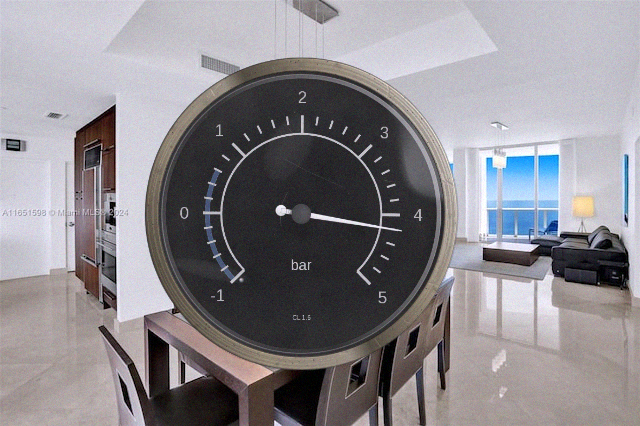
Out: 4.2 (bar)
